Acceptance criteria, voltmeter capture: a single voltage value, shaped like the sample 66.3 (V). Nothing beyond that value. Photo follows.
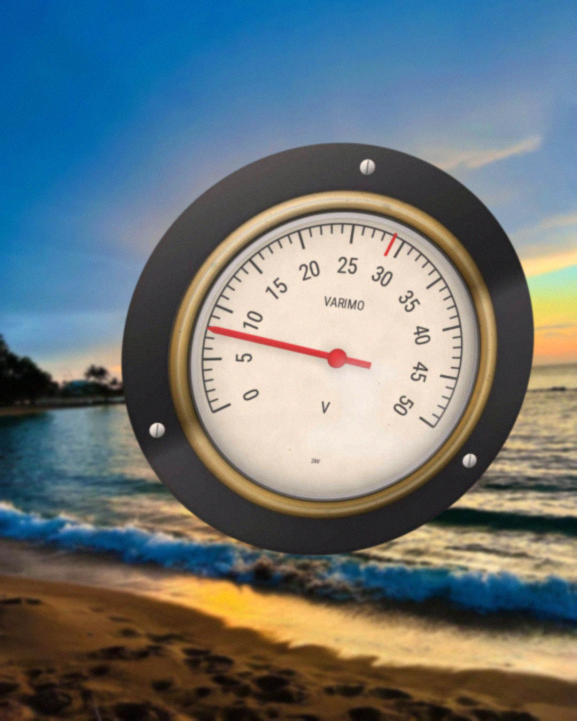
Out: 8 (V)
